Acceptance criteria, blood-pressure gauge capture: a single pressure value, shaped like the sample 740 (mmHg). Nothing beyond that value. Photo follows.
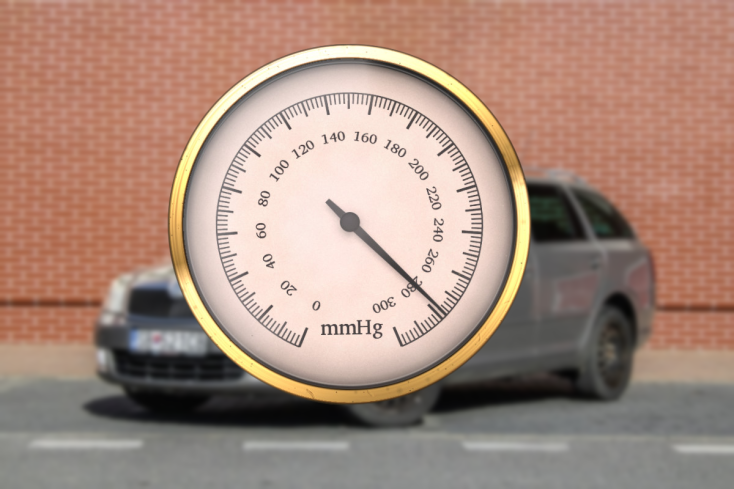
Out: 278 (mmHg)
